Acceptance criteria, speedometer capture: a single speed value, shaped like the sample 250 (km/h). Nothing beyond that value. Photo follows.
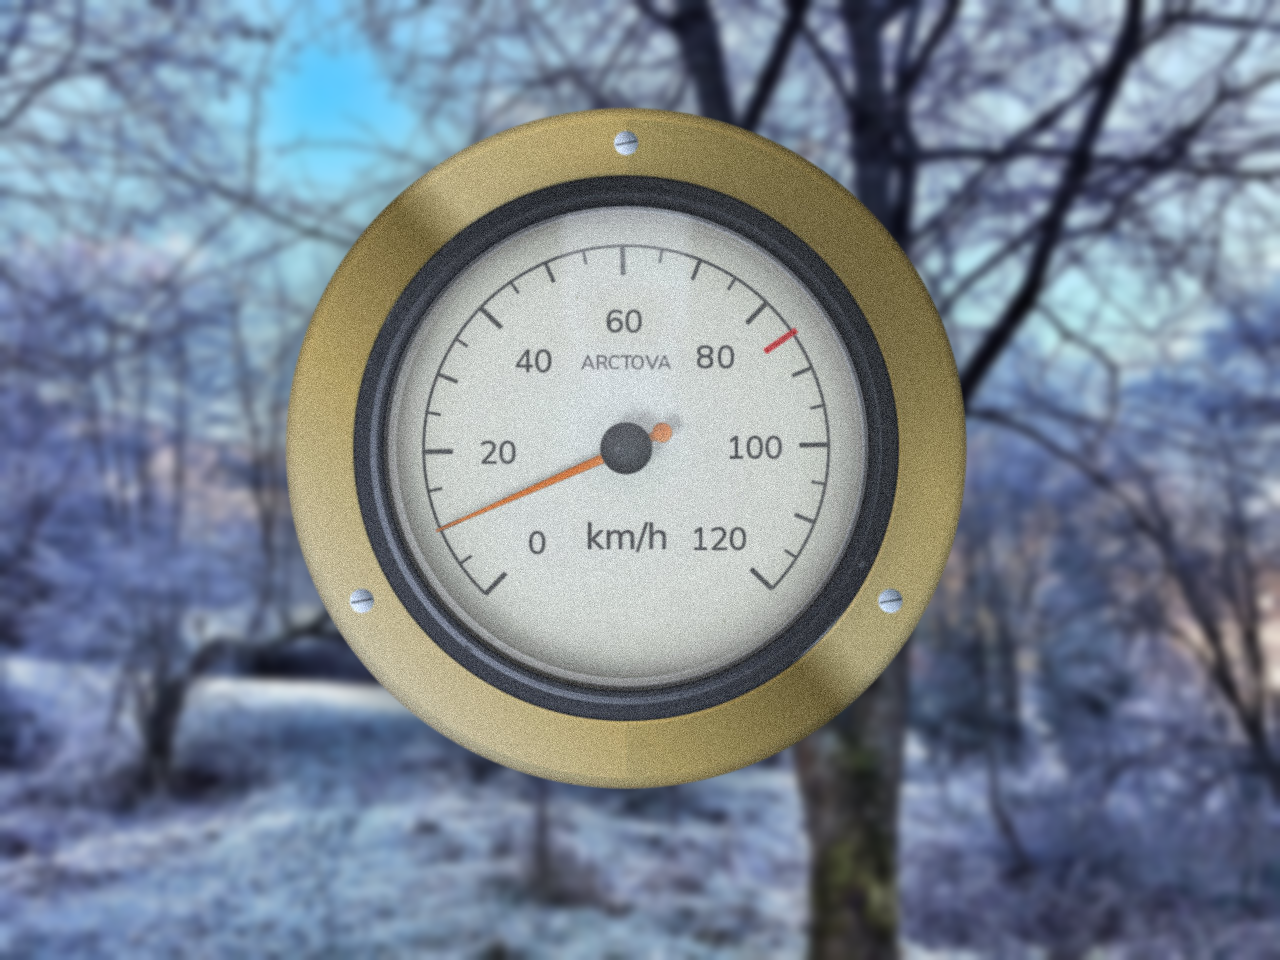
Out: 10 (km/h)
